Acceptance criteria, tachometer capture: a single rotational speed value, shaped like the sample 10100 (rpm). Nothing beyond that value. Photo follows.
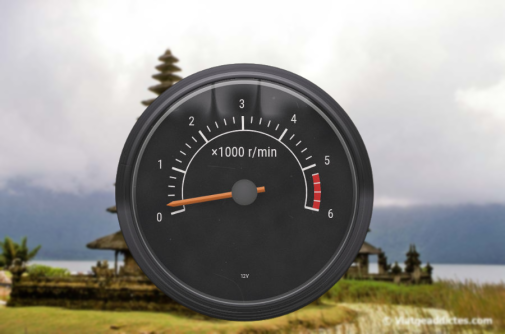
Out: 200 (rpm)
